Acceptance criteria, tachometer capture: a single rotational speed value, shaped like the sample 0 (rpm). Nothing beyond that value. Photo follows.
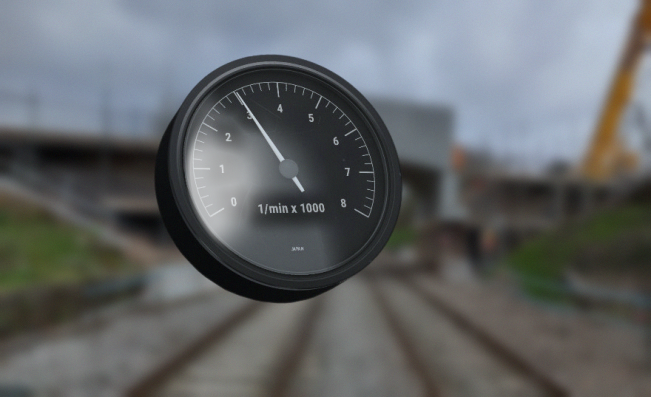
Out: 3000 (rpm)
